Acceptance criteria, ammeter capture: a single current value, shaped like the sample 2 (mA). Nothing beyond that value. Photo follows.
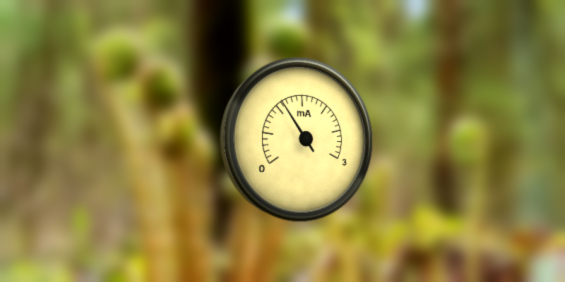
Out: 1.1 (mA)
